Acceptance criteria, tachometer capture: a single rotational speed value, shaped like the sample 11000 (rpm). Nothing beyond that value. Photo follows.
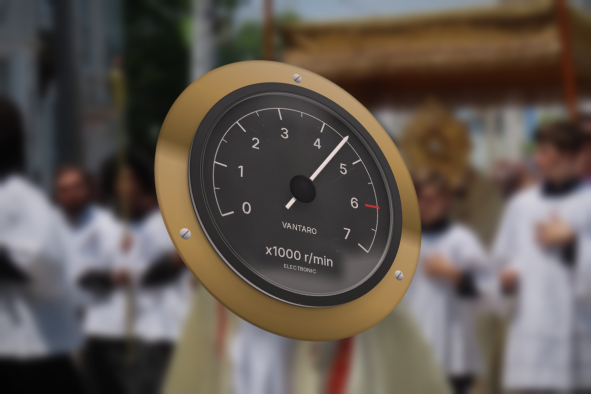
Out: 4500 (rpm)
